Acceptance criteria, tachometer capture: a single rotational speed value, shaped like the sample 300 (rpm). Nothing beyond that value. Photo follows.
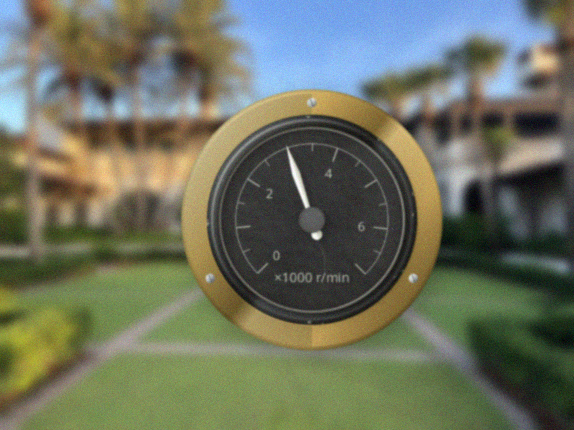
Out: 3000 (rpm)
